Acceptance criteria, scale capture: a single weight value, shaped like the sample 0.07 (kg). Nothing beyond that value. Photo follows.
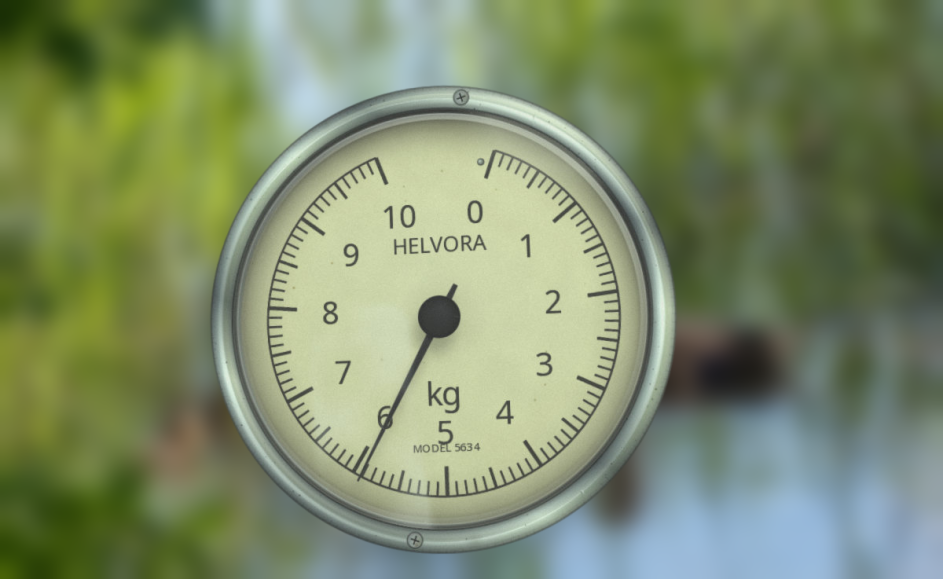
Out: 5.9 (kg)
